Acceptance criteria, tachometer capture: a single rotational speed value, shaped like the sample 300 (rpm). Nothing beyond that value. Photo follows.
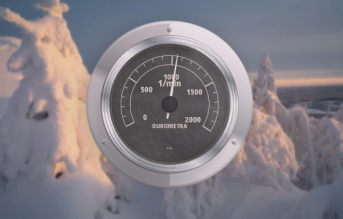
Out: 1050 (rpm)
